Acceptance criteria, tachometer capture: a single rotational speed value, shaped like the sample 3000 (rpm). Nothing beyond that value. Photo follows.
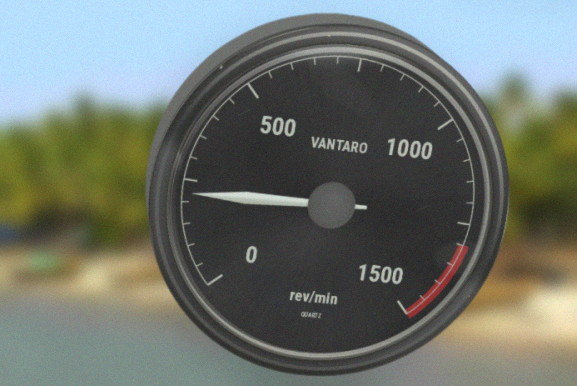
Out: 225 (rpm)
